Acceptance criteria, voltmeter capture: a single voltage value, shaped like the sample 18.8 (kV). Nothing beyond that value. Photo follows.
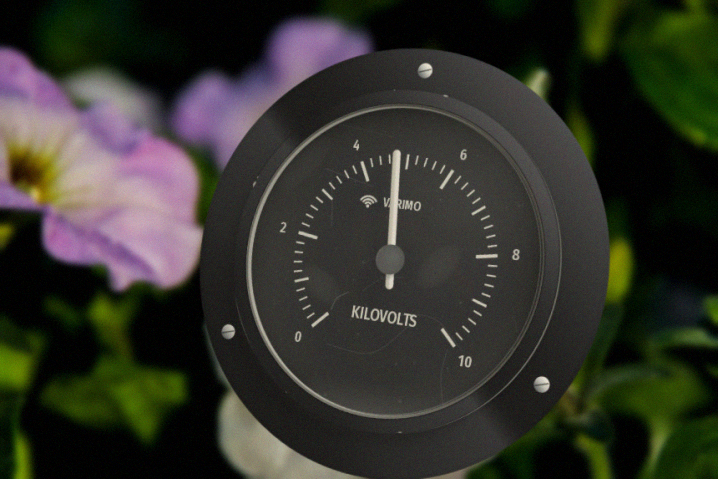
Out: 4.8 (kV)
